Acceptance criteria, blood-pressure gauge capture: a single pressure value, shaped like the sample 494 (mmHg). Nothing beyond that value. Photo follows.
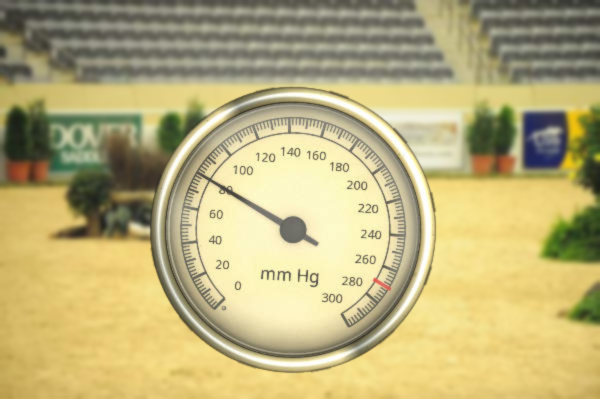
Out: 80 (mmHg)
